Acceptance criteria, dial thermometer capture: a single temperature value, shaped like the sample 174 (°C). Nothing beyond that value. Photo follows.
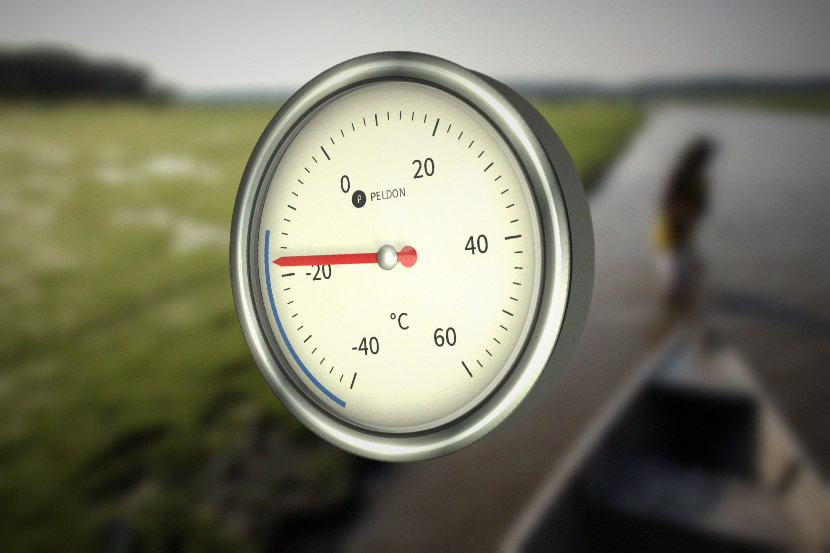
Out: -18 (°C)
